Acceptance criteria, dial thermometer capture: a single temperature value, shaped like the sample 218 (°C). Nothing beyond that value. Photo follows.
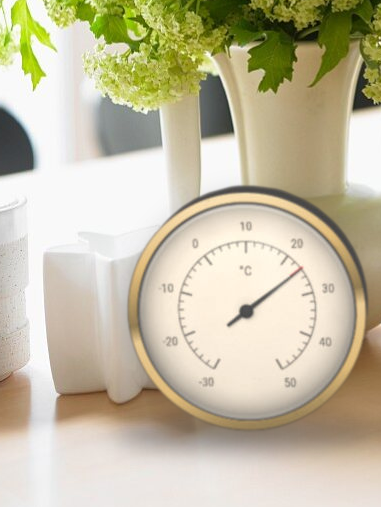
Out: 24 (°C)
